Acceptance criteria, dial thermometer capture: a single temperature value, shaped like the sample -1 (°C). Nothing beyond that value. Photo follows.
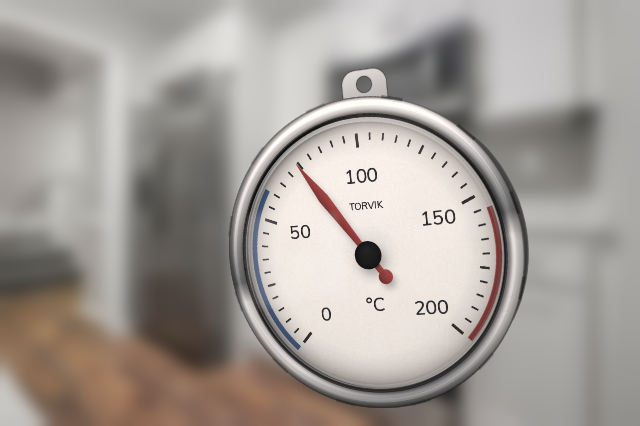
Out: 75 (°C)
